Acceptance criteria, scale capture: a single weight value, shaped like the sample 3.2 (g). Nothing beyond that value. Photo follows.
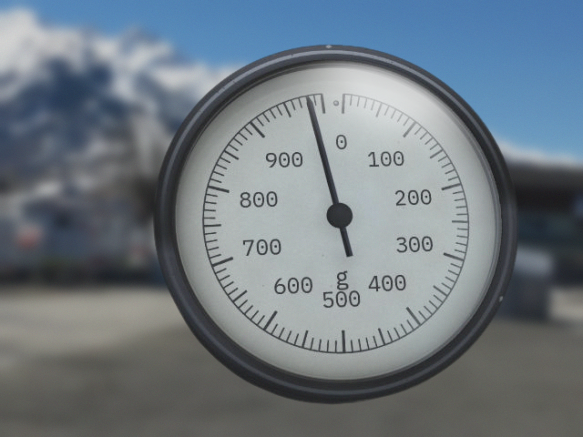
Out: 980 (g)
